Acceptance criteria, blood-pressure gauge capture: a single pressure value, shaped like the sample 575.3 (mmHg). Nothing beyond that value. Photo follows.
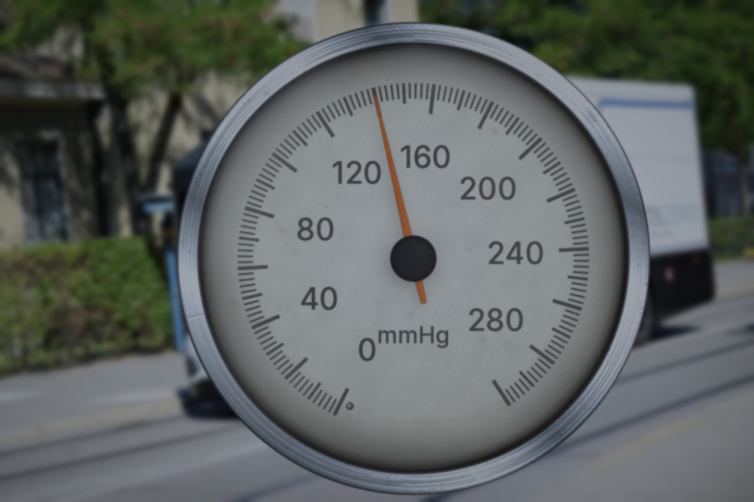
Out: 140 (mmHg)
